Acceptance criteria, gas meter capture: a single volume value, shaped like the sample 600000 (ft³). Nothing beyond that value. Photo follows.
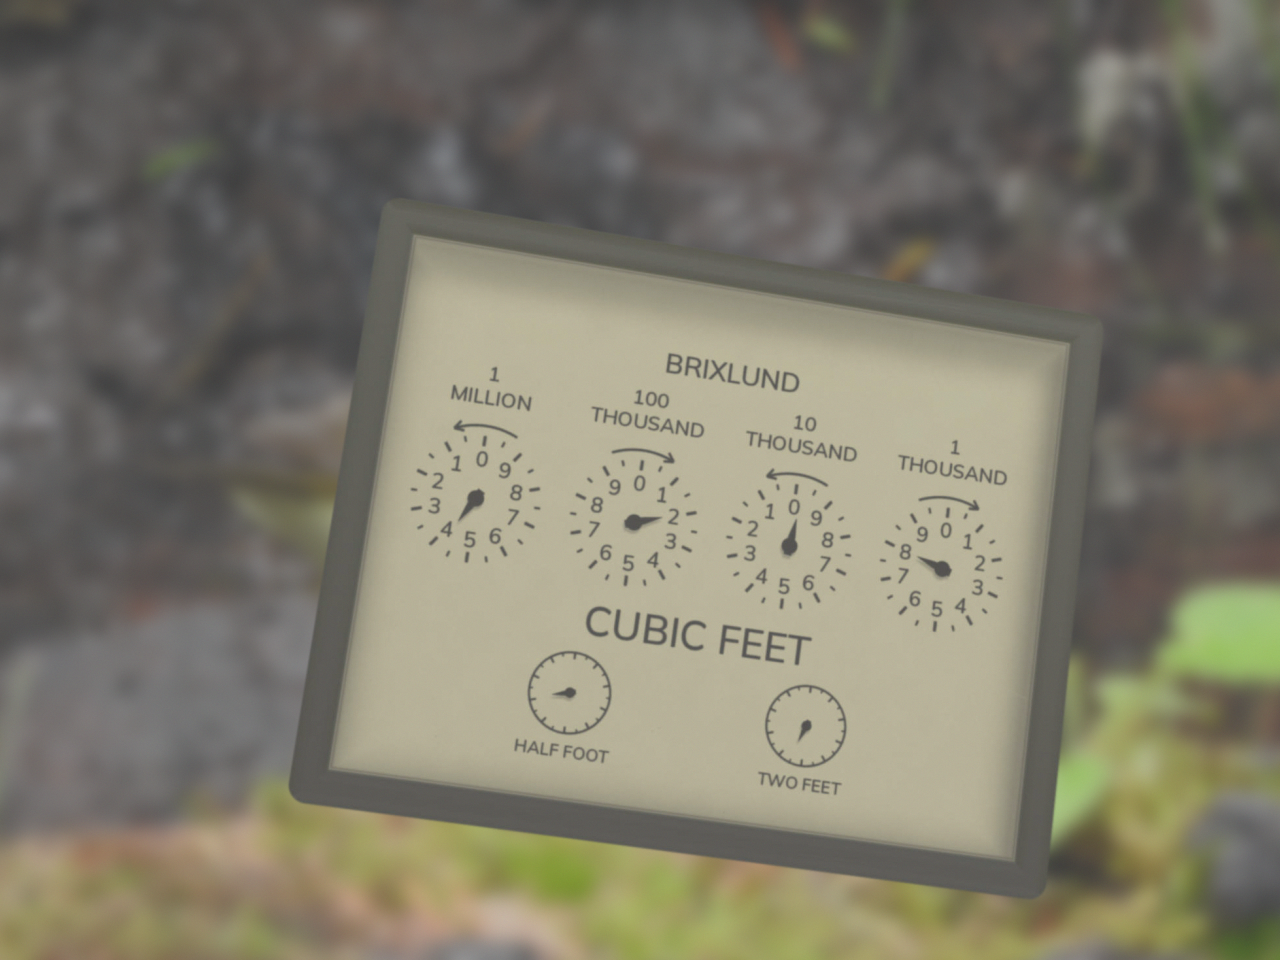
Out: 419800 (ft³)
